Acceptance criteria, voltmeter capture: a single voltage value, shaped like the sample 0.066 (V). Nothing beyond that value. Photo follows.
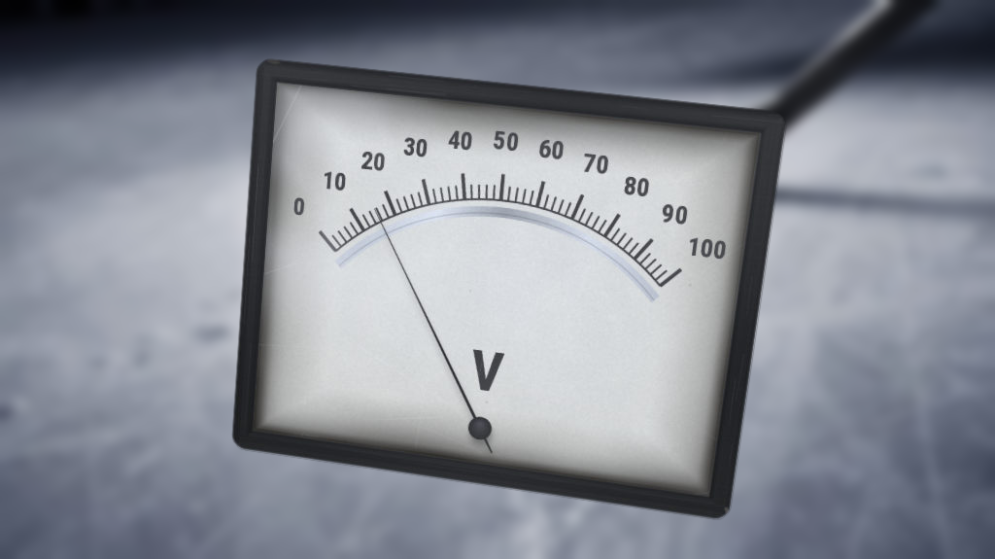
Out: 16 (V)
